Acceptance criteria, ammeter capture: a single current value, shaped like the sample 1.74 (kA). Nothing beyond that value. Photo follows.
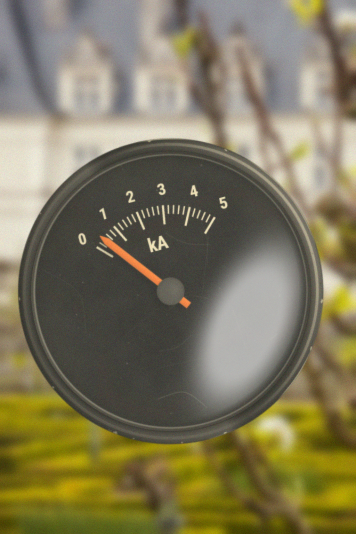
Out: 0.4 (kA)
